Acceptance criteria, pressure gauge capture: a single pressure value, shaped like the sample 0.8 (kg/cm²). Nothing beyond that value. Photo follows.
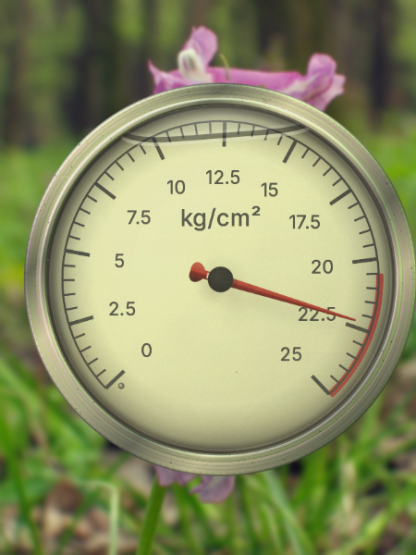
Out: 22.25 (kg/cm²)
